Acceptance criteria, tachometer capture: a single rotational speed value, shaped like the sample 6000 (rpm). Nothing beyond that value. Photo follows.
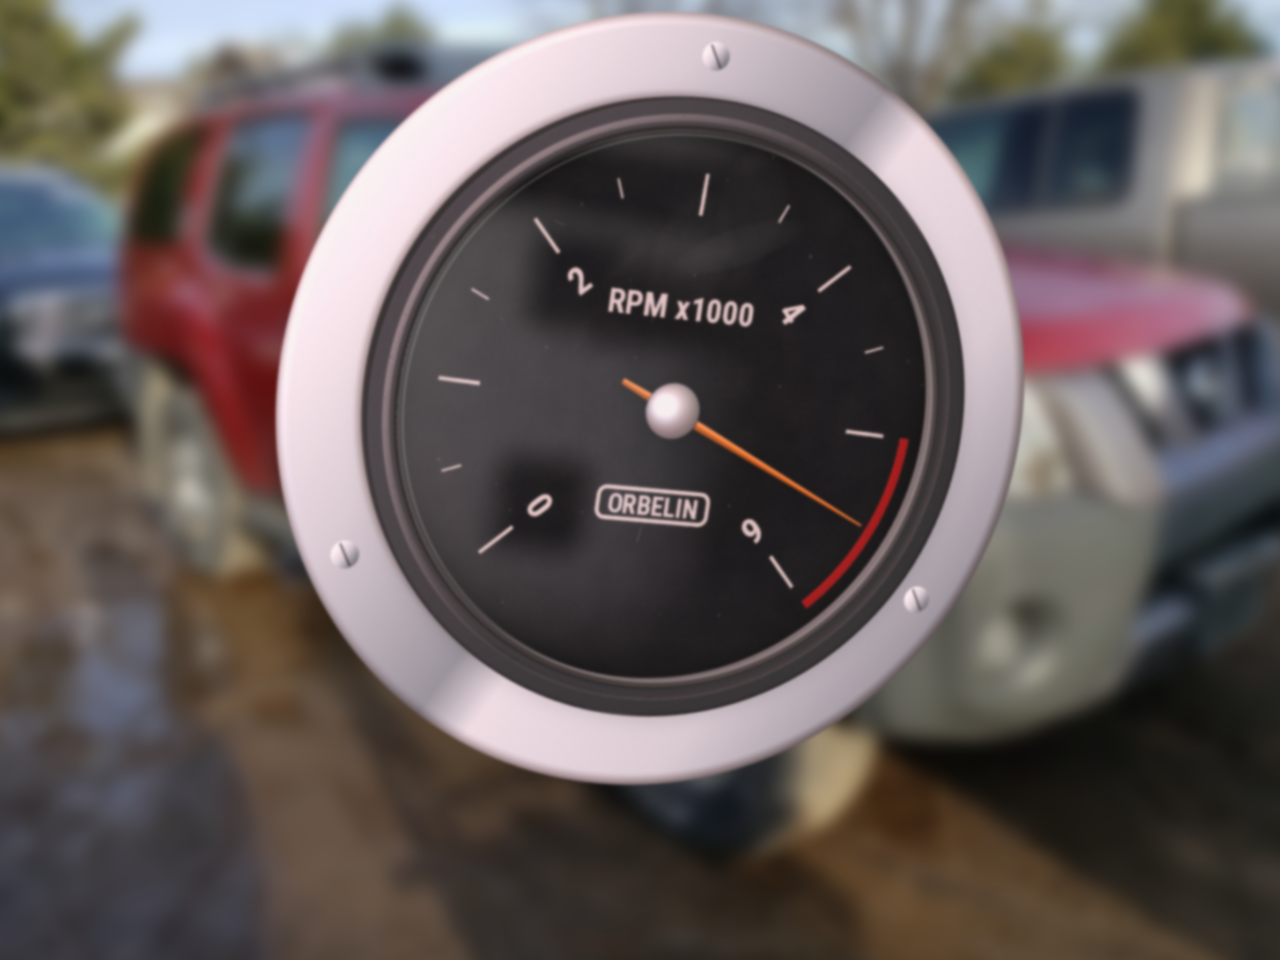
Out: 5500 (rpm)
